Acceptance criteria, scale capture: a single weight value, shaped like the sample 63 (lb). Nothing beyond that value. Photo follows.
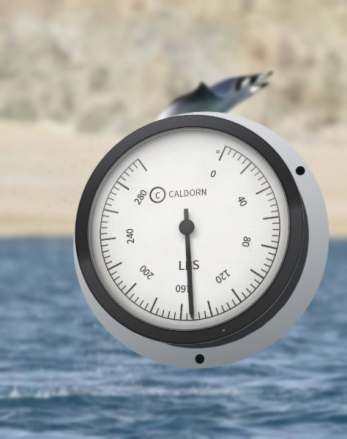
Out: 152 (lb)
